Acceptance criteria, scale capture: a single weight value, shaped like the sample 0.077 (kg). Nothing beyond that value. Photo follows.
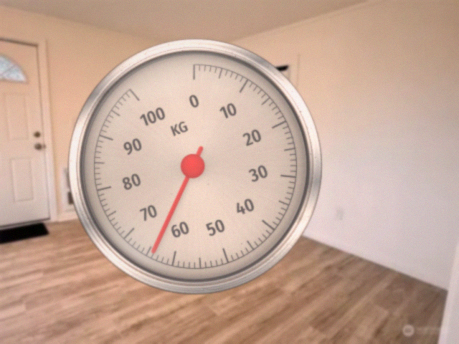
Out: 64 (kg)
